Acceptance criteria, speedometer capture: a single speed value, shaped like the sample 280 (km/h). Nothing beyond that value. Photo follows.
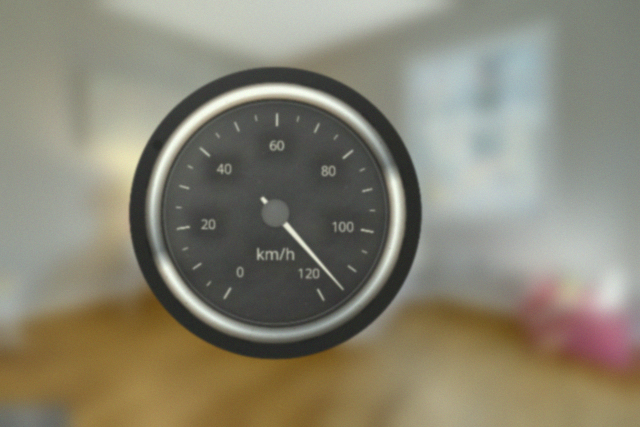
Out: 115 (km/h)
